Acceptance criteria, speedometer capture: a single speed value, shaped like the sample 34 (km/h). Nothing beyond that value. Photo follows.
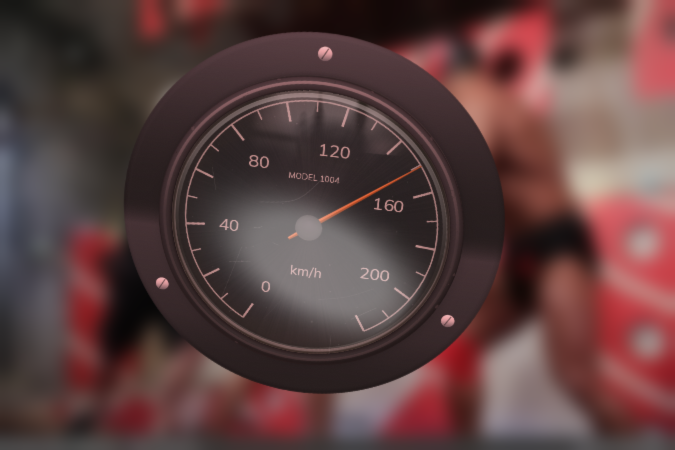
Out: 150 (km/h)
